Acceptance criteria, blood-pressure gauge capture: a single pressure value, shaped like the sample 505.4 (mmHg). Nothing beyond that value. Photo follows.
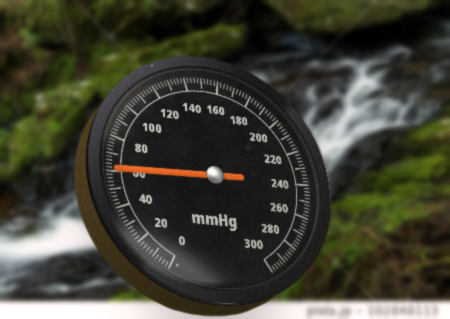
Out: 60 (mmHg)
